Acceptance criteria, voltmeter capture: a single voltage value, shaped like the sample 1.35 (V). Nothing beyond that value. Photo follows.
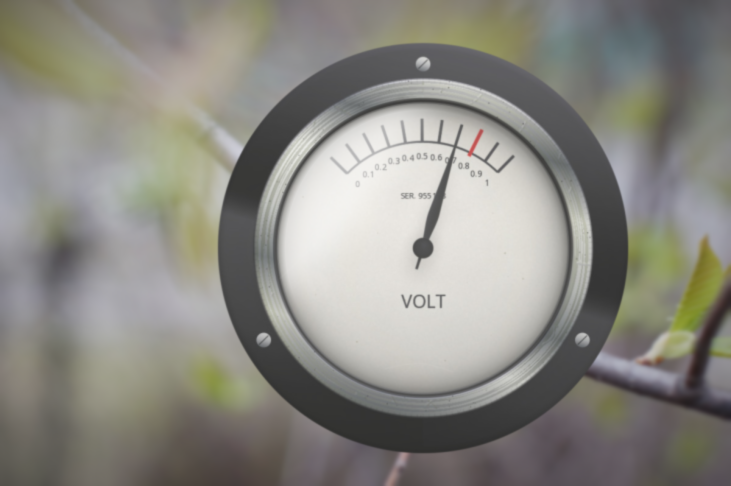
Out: 0.7 (V)
